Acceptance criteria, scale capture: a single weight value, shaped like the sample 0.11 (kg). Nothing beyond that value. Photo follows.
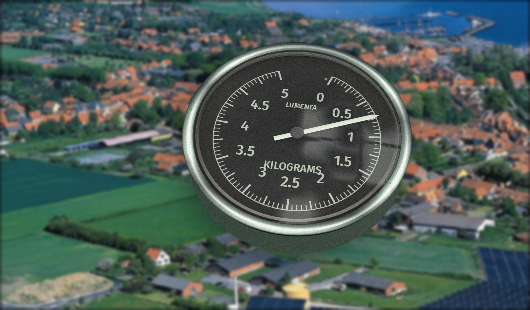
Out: 0.75 (kg)
